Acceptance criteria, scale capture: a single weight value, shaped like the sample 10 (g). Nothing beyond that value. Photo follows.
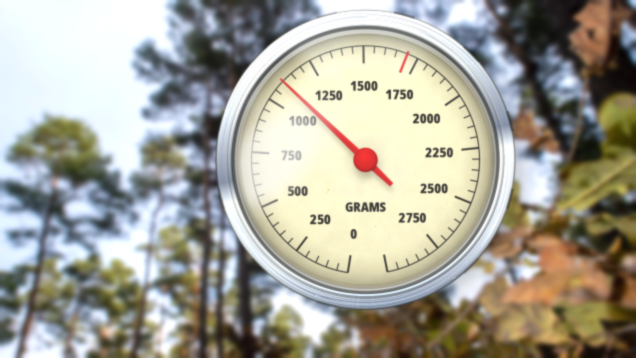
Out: 1100 (g)
